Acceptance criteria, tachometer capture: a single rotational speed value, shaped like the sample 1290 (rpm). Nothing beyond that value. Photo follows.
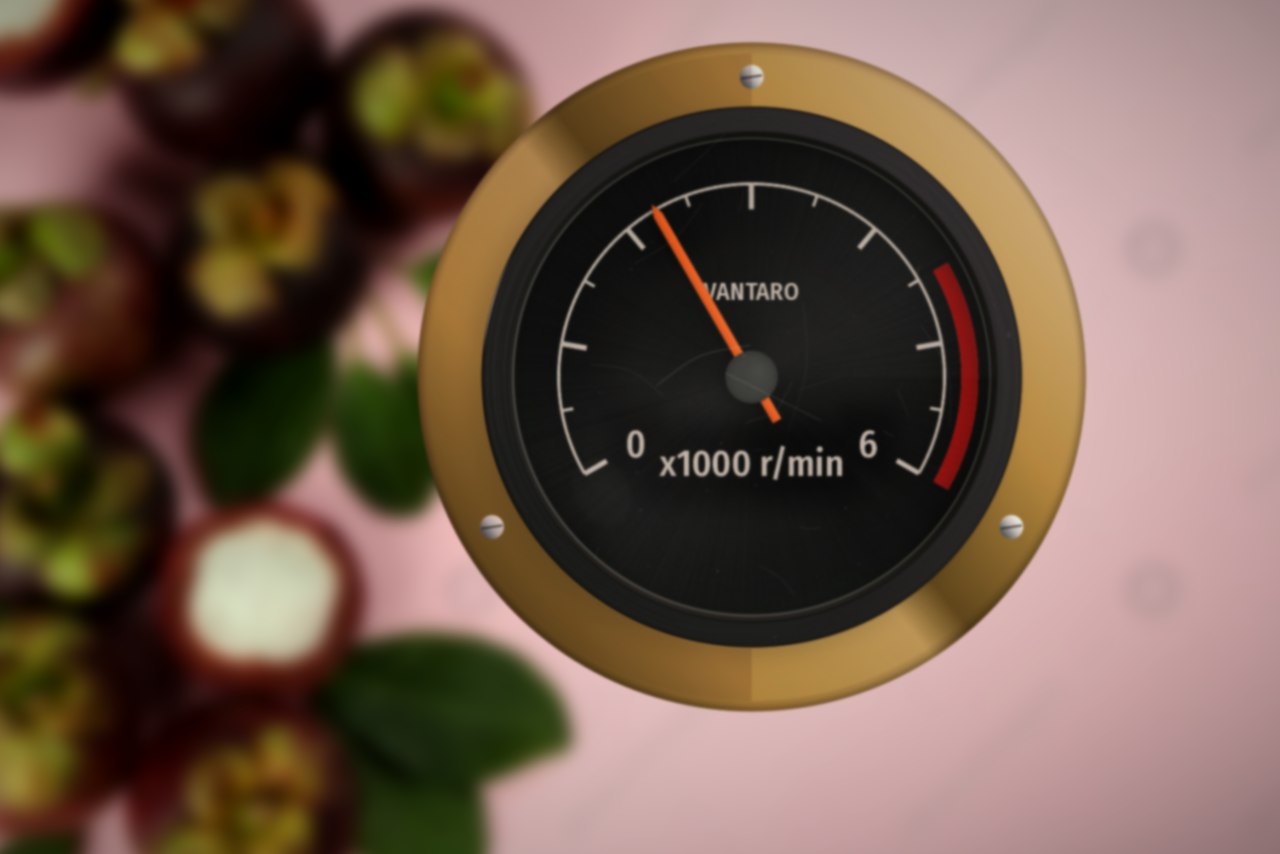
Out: 2250 (rpm)
